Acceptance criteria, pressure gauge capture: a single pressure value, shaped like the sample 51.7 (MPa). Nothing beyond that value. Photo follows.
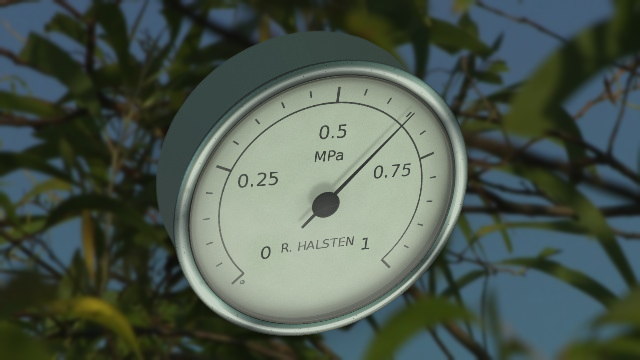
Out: 0.65 (MPa)
